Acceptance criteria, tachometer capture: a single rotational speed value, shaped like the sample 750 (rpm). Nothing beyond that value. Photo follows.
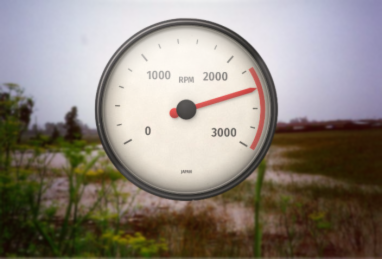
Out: 2400 (rpm)
